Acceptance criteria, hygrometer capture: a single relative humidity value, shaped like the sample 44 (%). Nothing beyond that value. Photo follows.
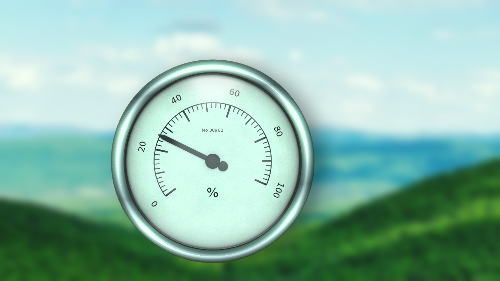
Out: 26 (%)
